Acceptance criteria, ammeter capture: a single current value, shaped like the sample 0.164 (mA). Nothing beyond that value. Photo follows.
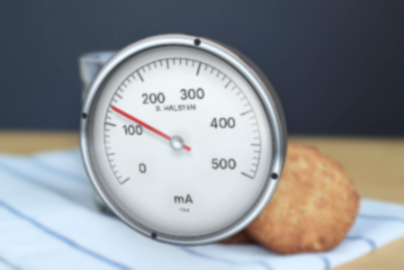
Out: 130 (mA)
